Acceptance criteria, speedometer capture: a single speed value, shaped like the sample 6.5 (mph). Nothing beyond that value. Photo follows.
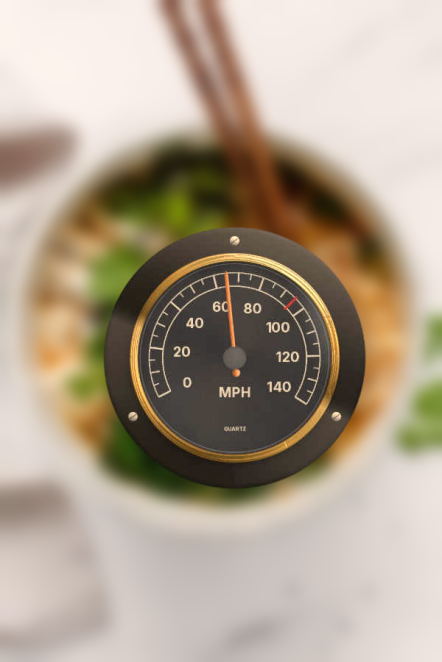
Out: 65 (mph)
